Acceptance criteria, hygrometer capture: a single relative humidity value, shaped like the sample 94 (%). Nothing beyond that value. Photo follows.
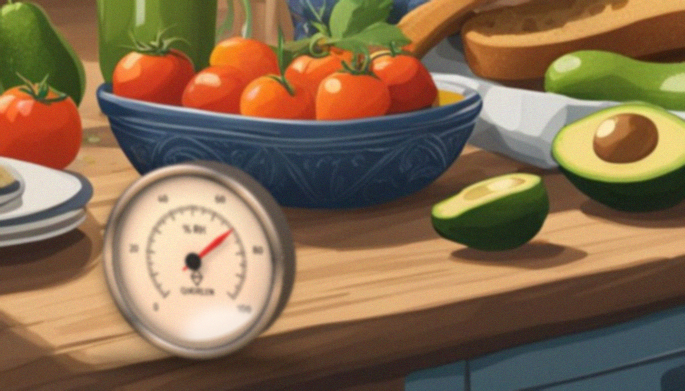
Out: 70 (%)
